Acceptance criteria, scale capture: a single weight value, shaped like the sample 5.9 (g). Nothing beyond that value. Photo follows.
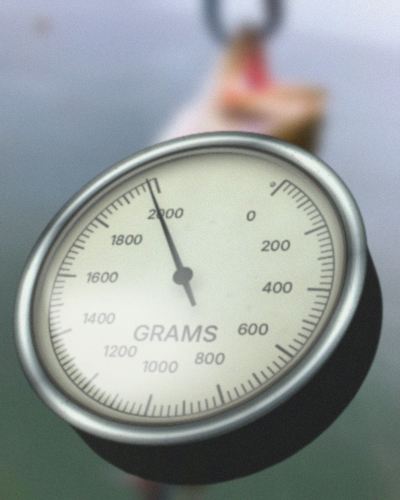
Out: 1980 (g)
